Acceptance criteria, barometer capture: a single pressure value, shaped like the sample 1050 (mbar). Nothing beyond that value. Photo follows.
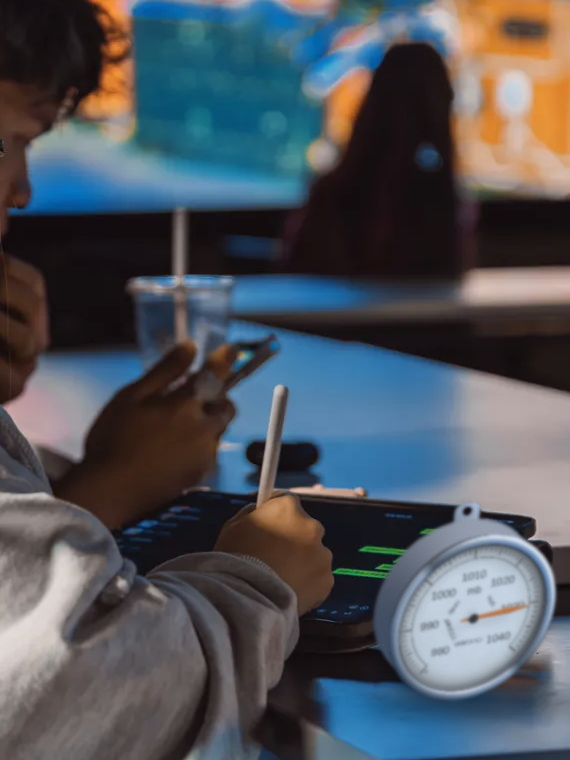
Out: 1030 (mbar)
